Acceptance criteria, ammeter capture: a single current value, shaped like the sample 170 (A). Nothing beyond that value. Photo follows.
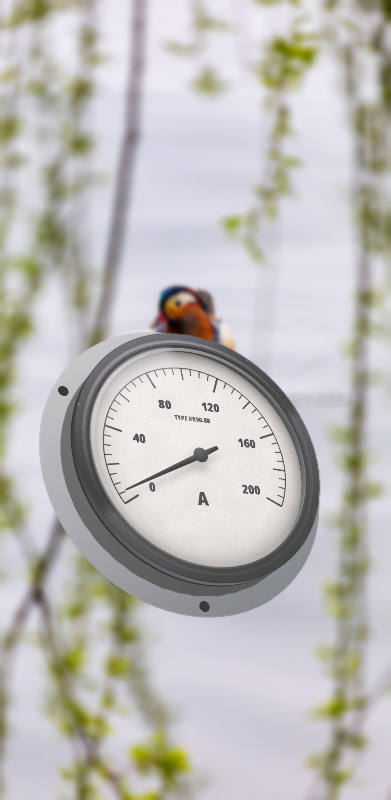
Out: 5 (A)
